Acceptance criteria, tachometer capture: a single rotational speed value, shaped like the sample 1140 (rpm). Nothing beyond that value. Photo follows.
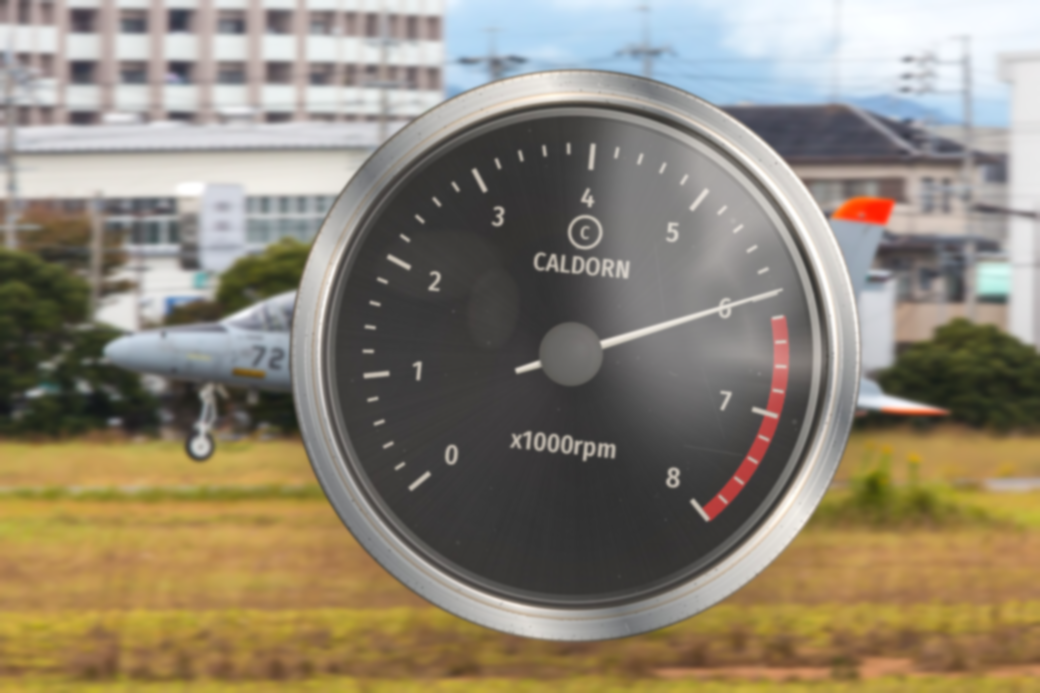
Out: 6000 (rpm)
